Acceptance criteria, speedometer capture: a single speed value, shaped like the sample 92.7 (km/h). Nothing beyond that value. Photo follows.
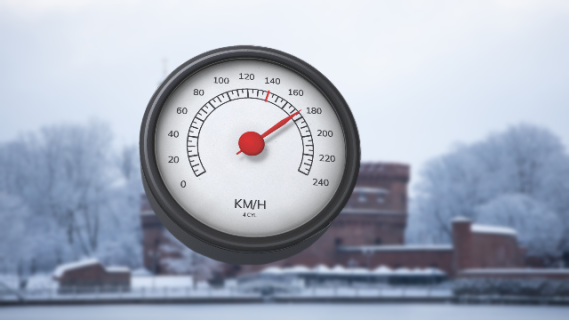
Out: 175 (km/h)
